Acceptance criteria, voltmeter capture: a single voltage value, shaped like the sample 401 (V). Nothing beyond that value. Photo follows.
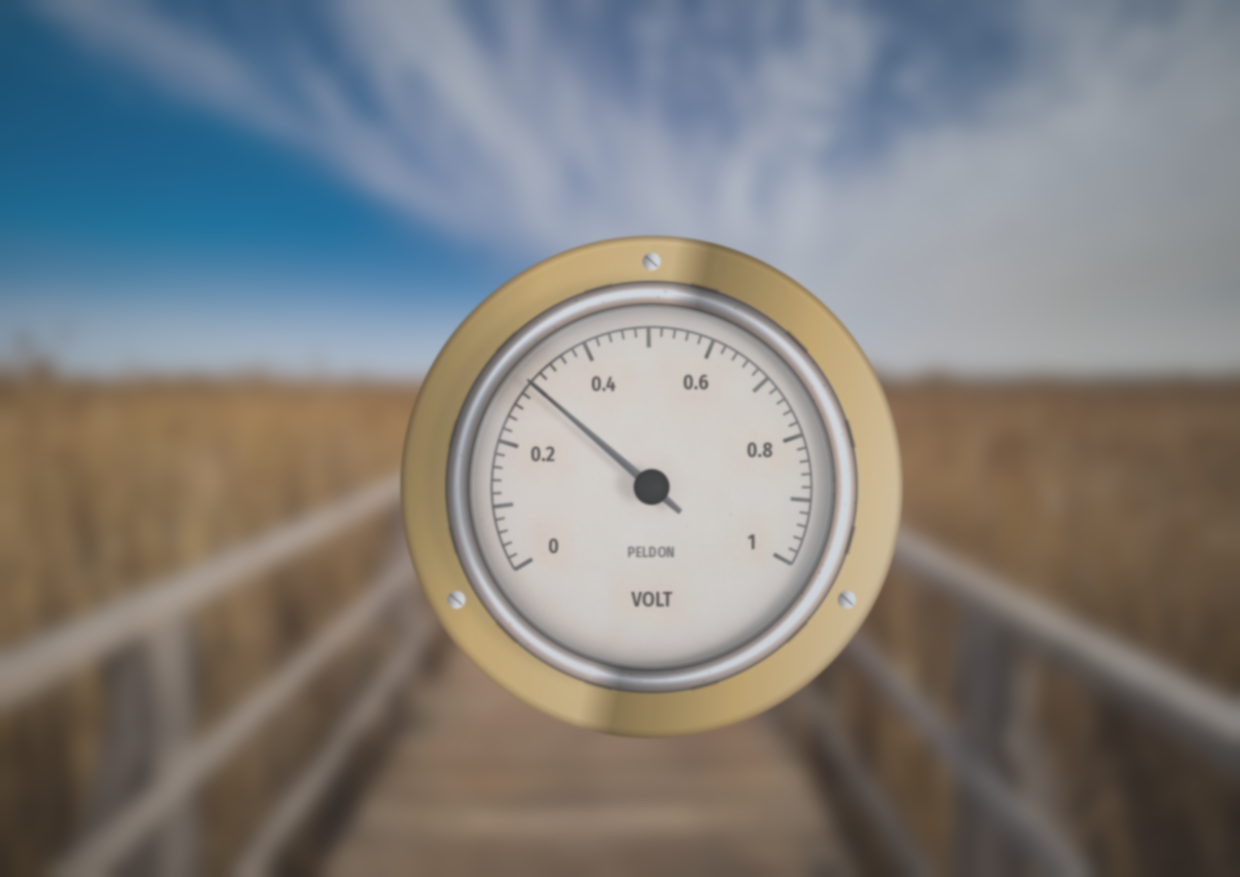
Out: 0.3 (V)
